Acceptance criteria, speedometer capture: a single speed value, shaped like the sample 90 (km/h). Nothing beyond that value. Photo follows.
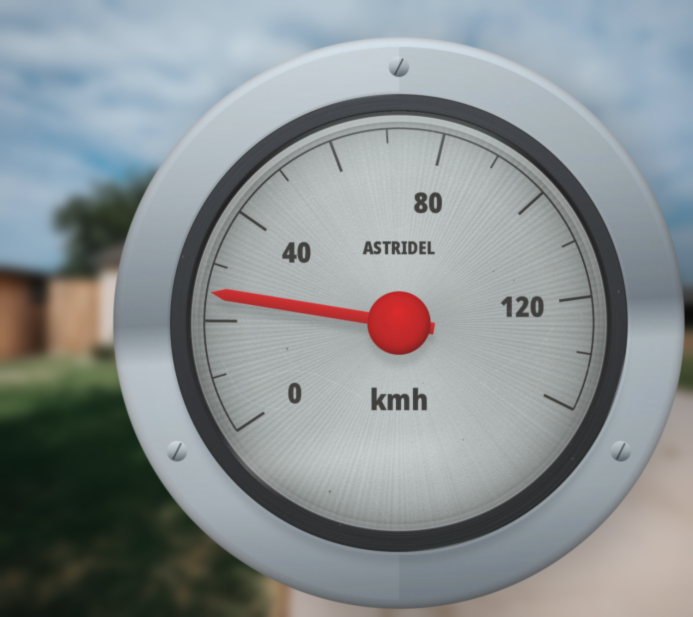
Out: 25 (km/h)
